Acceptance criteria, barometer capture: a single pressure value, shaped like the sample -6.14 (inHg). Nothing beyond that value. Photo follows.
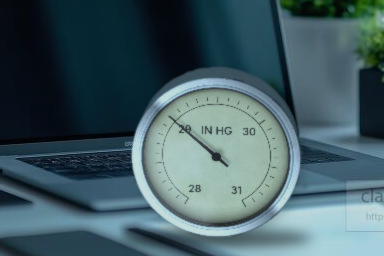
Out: 29 (inHg)
